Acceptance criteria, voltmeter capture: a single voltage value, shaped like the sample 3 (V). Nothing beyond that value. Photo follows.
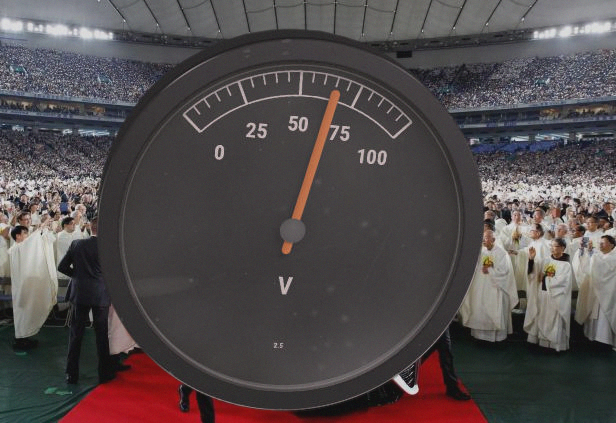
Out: 65 (V)
